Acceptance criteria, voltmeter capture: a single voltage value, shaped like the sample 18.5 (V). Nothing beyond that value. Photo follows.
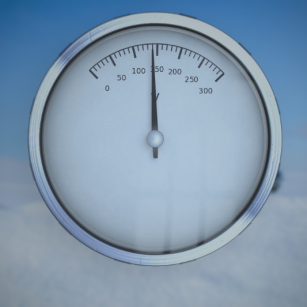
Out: 140 (V)
